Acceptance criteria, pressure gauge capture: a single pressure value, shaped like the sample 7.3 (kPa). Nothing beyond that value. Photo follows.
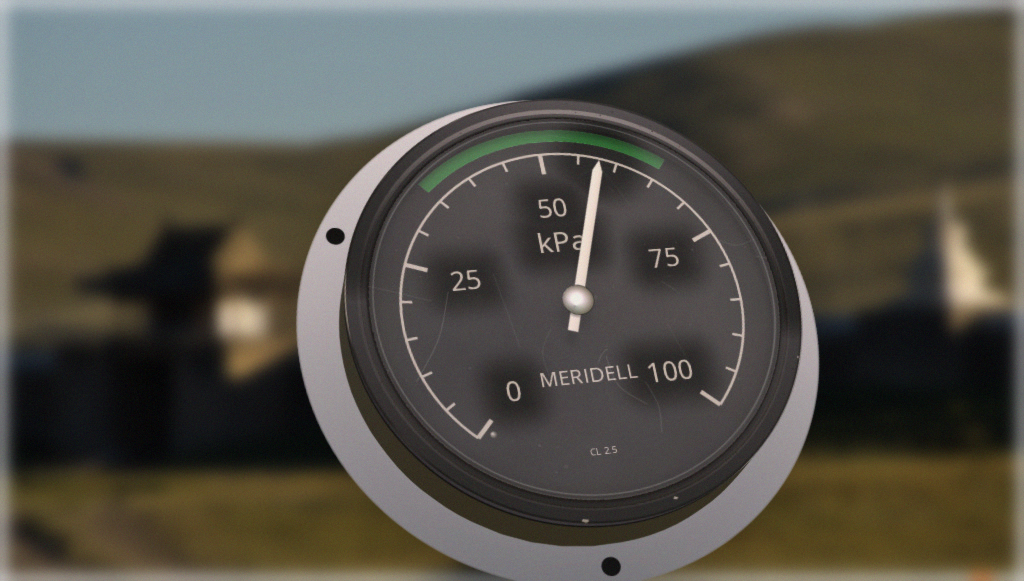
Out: 57.5 (kPa)
